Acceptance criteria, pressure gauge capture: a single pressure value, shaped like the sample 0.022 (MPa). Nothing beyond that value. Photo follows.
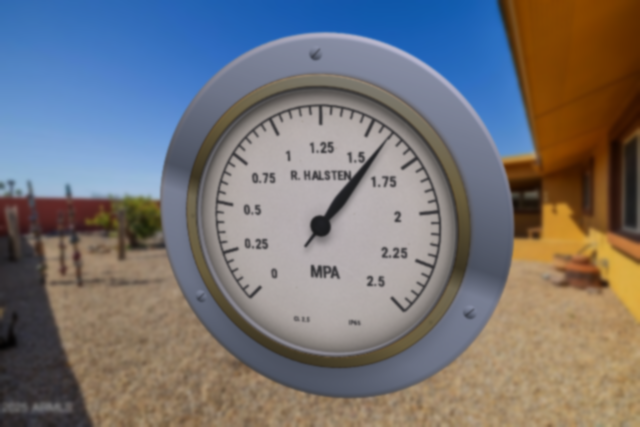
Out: 1.6 (MPa)
